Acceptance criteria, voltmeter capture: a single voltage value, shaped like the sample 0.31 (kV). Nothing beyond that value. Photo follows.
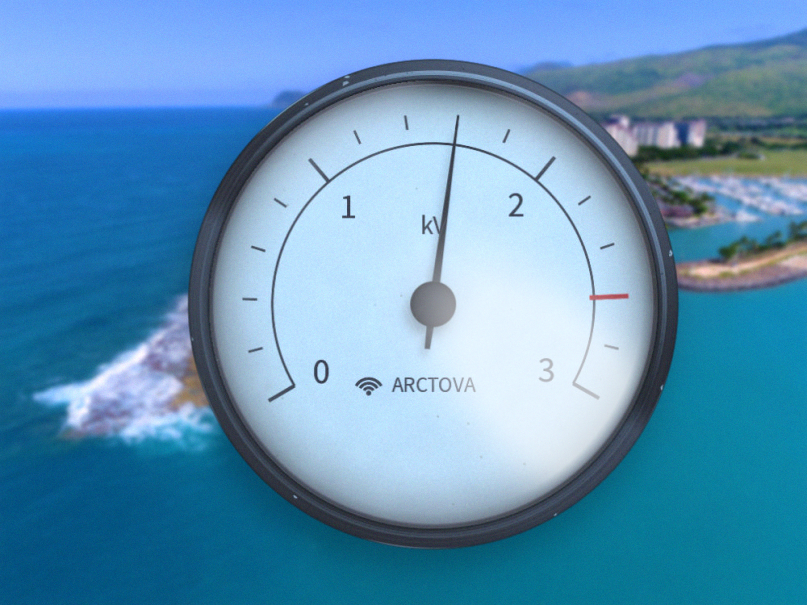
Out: 1.6 (kV)
